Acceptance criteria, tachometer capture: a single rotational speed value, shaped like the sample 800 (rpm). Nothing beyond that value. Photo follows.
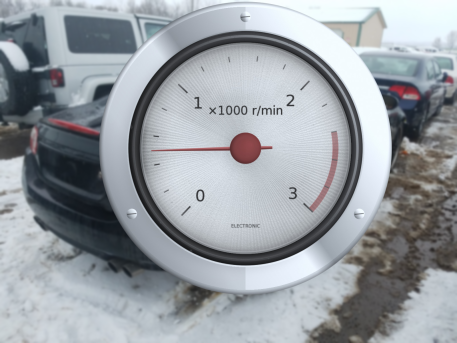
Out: 500 (rpm)
